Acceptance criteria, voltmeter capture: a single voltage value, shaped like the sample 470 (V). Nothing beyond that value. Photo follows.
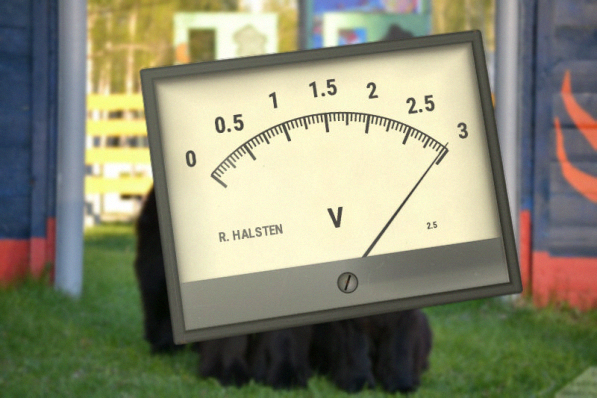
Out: 2.95 (V)
